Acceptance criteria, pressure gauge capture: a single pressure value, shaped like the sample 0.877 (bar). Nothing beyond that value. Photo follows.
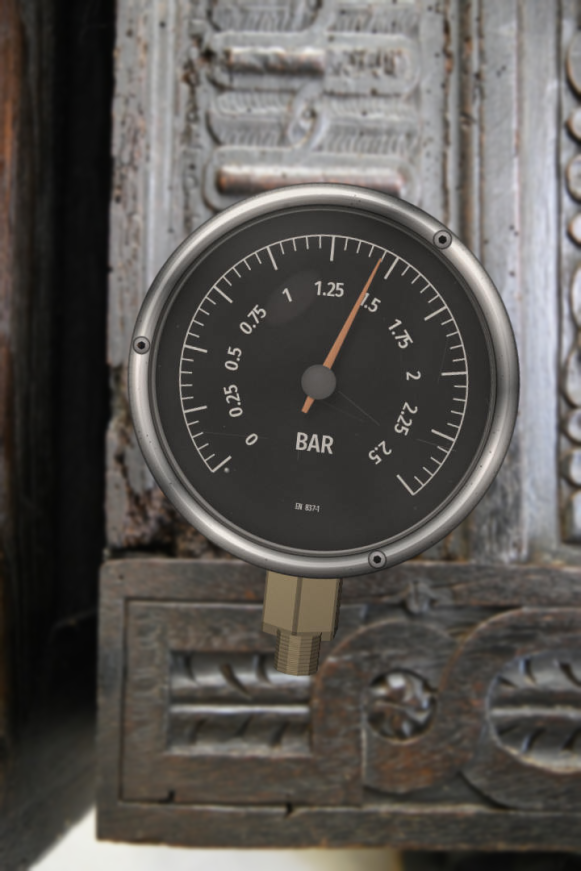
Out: 1.45 (bar)
